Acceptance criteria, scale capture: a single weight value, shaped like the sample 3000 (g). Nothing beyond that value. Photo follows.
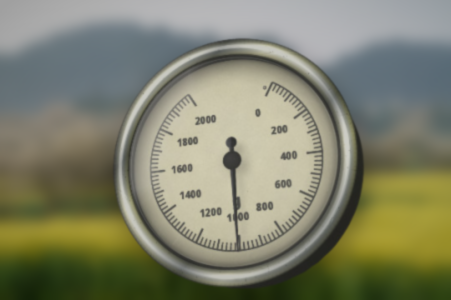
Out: 1000 (g)
